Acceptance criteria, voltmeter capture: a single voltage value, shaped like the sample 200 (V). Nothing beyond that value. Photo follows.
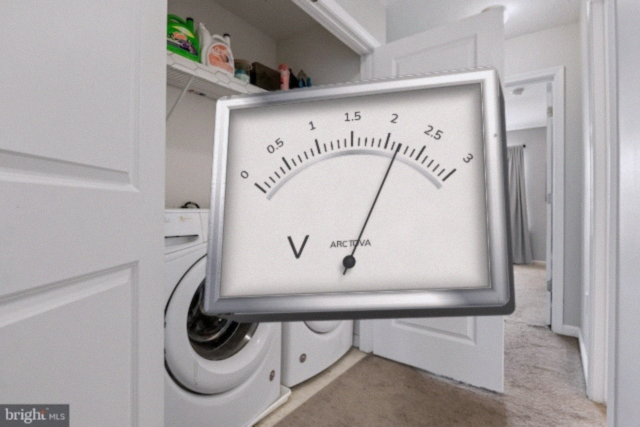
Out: 2.2 (V)
